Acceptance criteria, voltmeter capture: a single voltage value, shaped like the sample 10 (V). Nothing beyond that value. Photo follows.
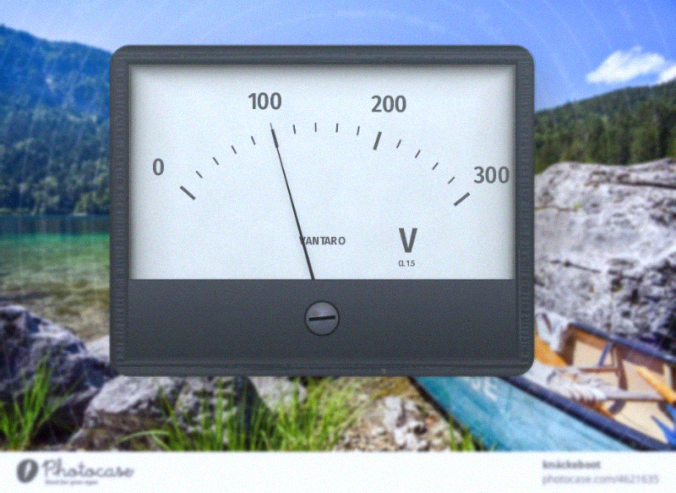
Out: 100 (V)
